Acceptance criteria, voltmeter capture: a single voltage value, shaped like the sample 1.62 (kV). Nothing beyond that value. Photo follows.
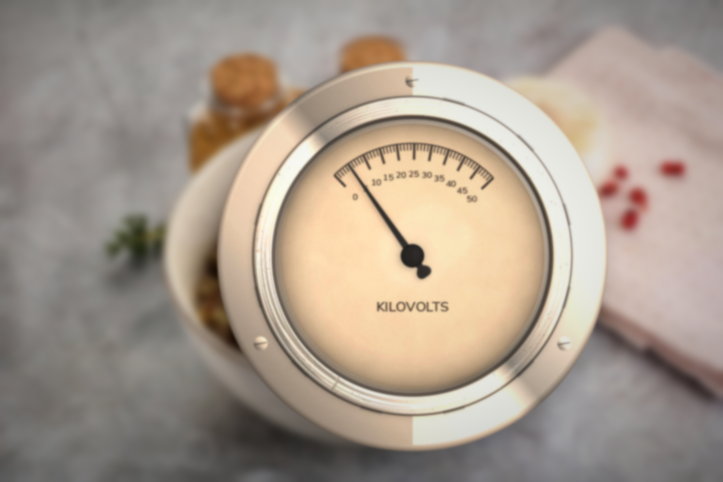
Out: 5 (kV)
